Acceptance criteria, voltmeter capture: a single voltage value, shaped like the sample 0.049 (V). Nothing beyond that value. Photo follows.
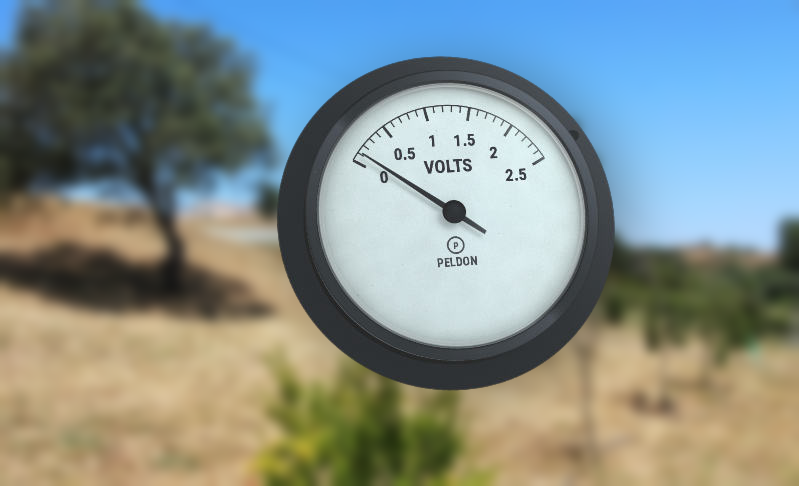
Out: 0.1 (V)
